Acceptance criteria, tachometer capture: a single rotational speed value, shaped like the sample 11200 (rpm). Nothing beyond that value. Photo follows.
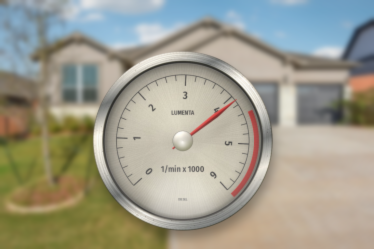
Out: 4100 (rpm)
